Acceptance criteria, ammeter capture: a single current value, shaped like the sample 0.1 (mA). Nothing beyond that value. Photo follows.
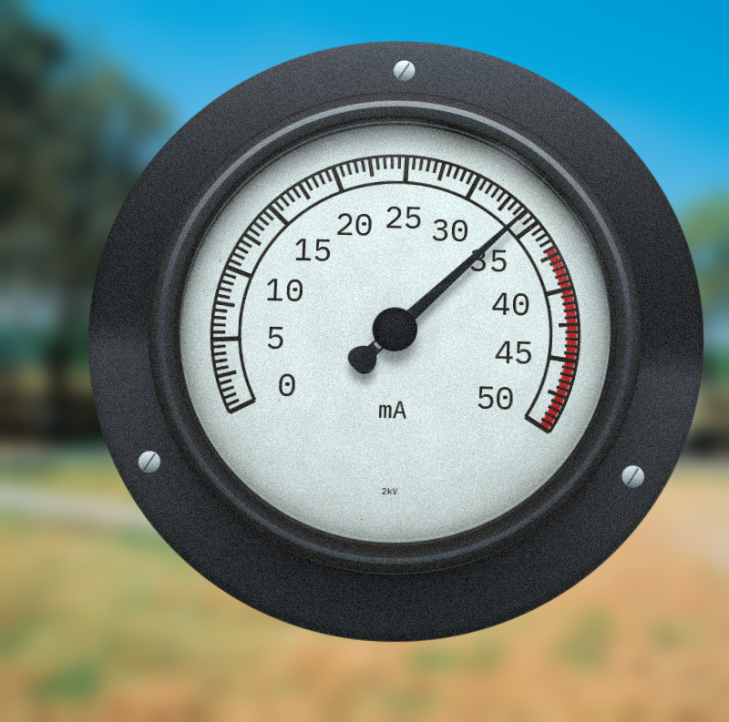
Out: 34 (mA)
